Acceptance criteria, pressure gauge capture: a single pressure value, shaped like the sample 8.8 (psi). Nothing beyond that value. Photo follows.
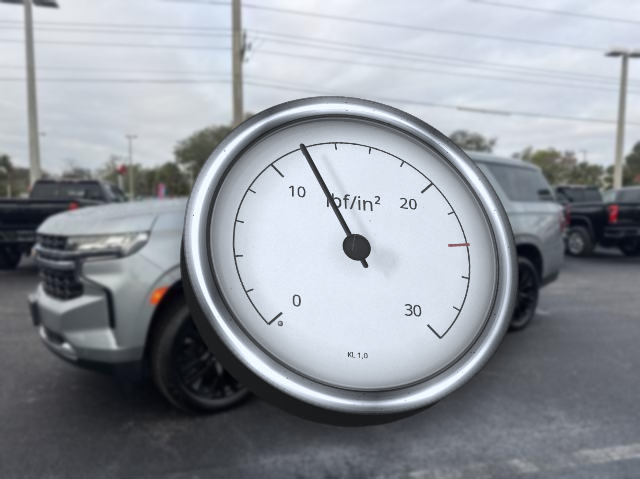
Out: 12 (psi)
